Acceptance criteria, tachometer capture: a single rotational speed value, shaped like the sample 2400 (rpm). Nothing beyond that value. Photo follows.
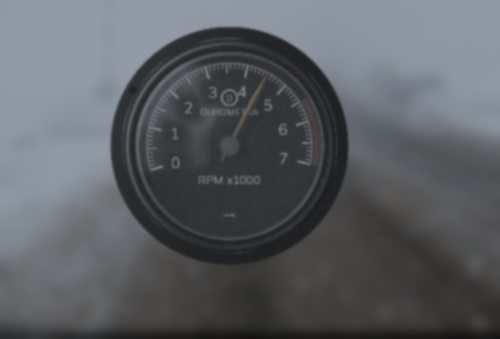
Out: 4500 (rpm)
